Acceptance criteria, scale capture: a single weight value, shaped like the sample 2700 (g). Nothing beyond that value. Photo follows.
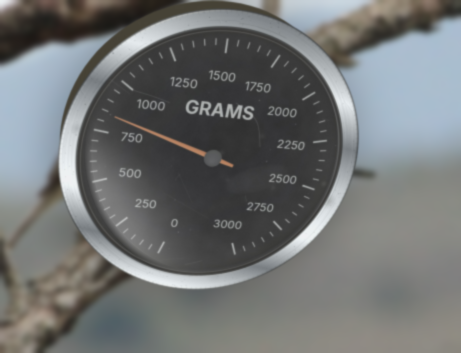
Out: 850 (g)
